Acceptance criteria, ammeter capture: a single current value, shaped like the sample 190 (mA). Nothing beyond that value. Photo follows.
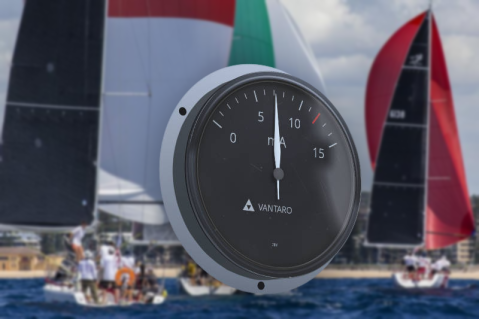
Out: 7 (mA)
